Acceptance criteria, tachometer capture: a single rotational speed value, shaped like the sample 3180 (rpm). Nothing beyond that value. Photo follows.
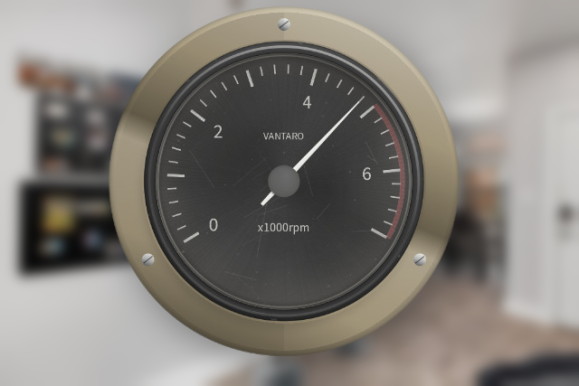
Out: 4800 (rpm)
